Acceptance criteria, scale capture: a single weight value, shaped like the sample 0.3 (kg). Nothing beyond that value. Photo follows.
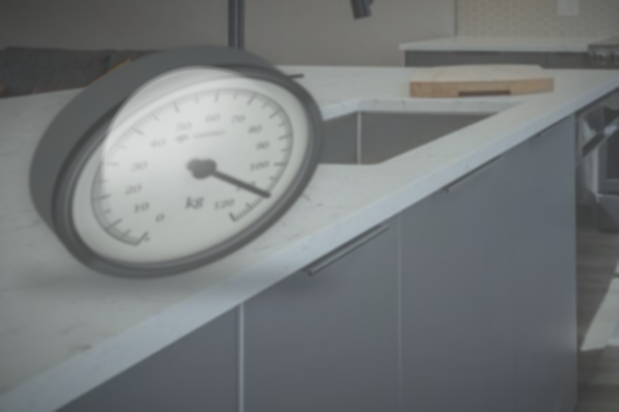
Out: 110 (kg)
